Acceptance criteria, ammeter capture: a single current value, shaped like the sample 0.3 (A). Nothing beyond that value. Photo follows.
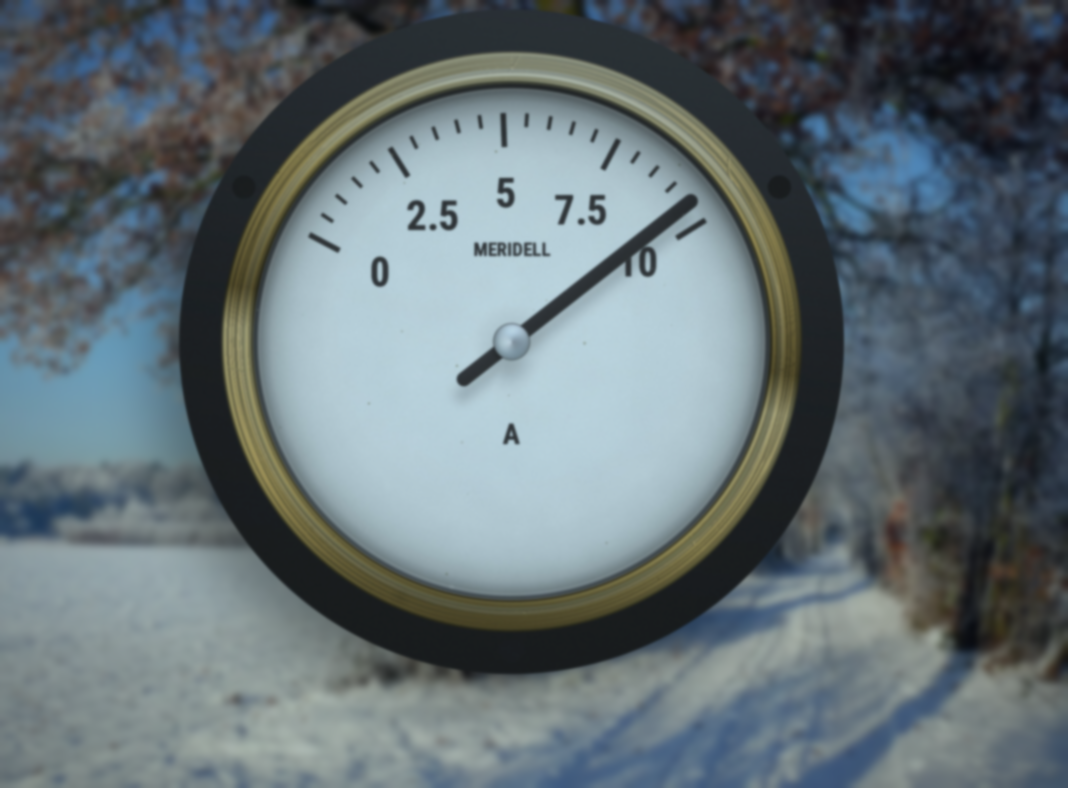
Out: 9.5 (A)
